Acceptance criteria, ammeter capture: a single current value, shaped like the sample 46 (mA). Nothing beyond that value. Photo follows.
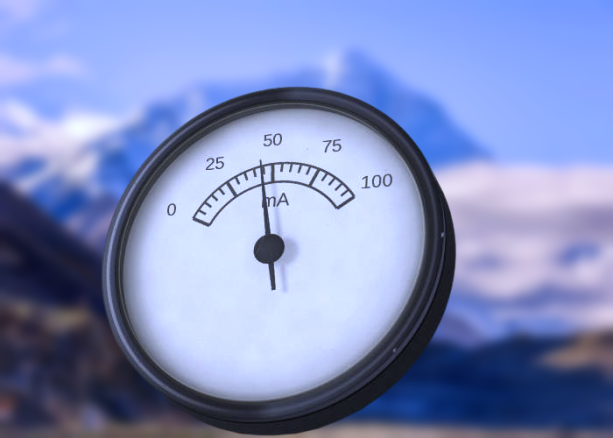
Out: 45 (mA)
